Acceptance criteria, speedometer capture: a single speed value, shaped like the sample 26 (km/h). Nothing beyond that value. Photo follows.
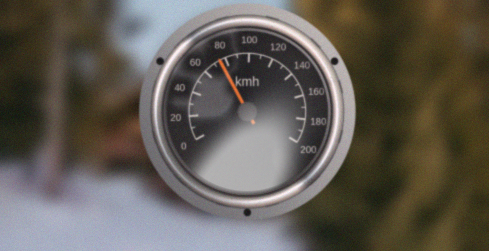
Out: 75 (km/h)
